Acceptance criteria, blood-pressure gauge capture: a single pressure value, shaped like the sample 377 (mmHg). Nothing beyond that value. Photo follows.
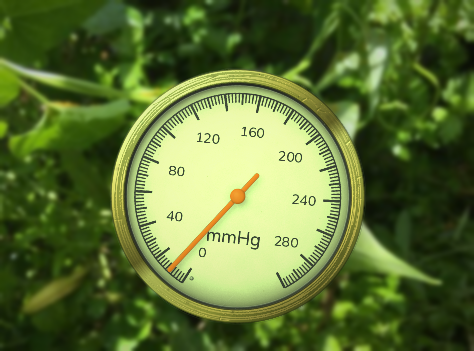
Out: 10 (mmHg)
